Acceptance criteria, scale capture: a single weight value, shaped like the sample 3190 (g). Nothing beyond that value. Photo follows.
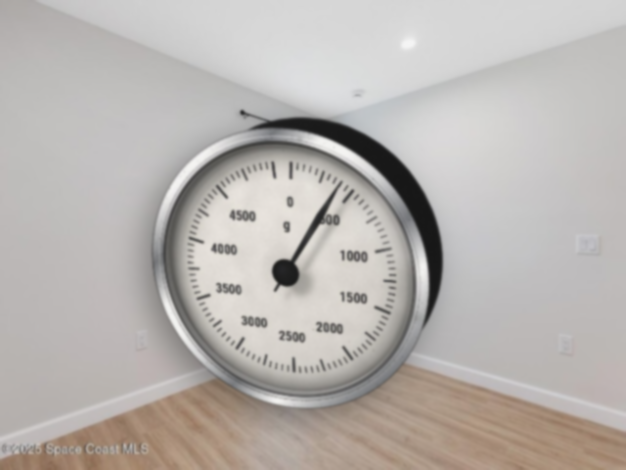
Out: 400 (g)
